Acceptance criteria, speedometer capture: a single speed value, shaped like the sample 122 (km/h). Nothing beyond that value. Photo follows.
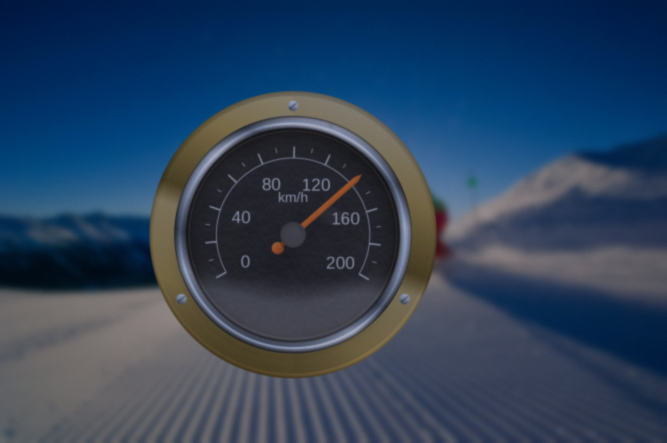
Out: 140 (km/h)
